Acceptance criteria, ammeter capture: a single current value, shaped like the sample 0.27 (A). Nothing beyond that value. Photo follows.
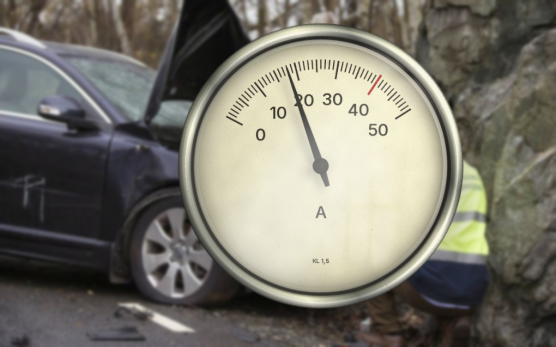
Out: 18 (A)
